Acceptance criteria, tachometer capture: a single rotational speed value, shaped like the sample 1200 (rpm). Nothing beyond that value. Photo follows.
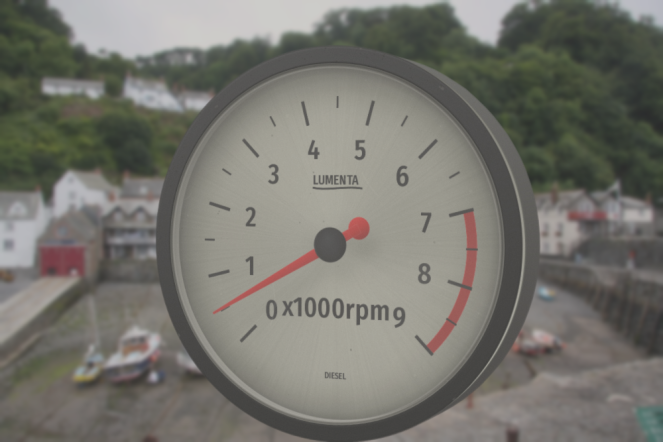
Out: 500 (rpm)
